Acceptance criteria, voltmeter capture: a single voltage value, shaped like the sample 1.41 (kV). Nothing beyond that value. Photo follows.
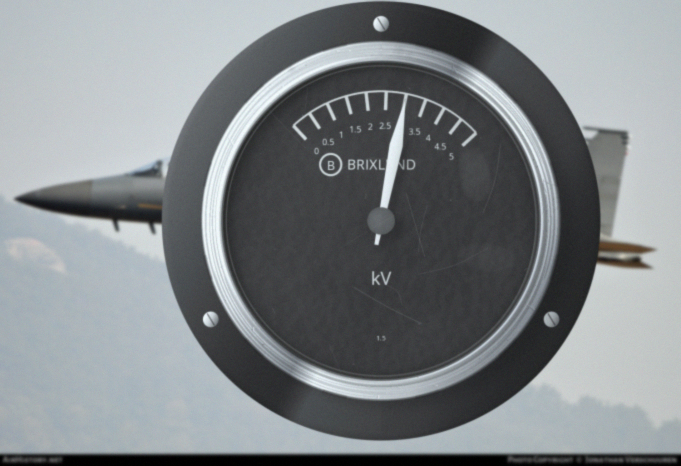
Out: 3 (kV)
